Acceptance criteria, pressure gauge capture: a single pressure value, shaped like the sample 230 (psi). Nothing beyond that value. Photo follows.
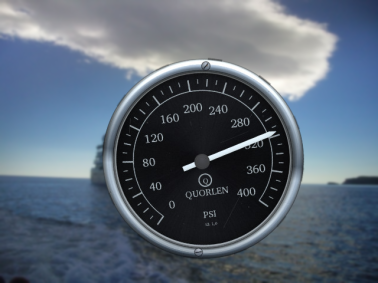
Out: 315 (psi)
